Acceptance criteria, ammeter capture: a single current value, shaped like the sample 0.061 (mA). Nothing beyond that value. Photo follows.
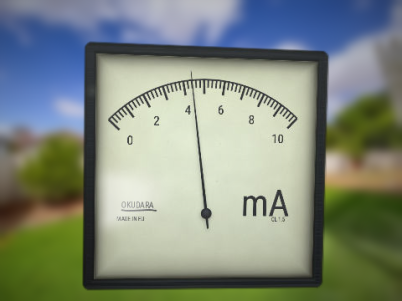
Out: 4.4 (mA)
